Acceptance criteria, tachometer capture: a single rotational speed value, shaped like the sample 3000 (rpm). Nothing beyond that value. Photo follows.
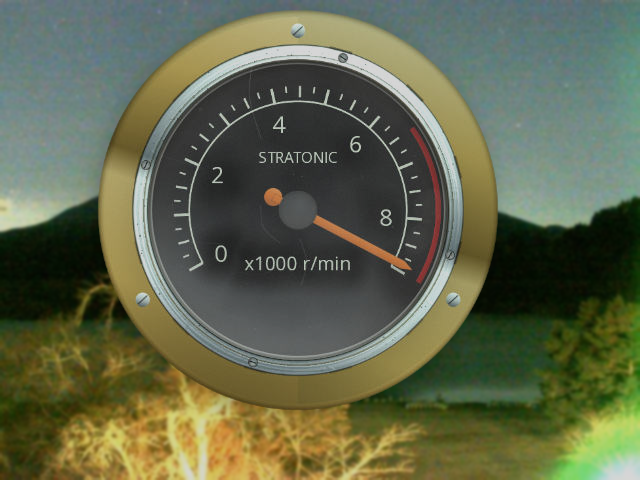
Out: 8875 (rpm)
